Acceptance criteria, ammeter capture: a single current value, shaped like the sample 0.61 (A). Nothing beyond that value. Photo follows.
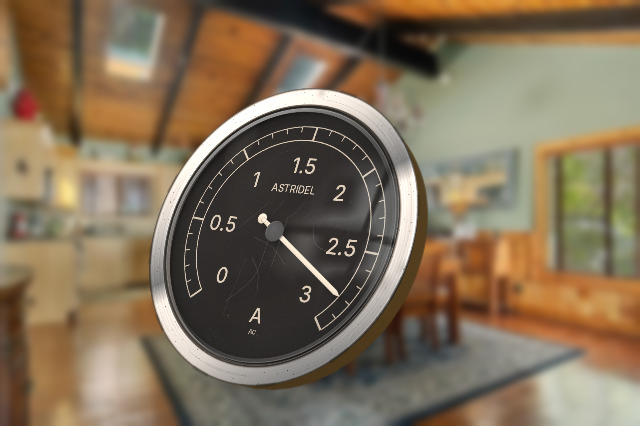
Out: 2.8 (A)
